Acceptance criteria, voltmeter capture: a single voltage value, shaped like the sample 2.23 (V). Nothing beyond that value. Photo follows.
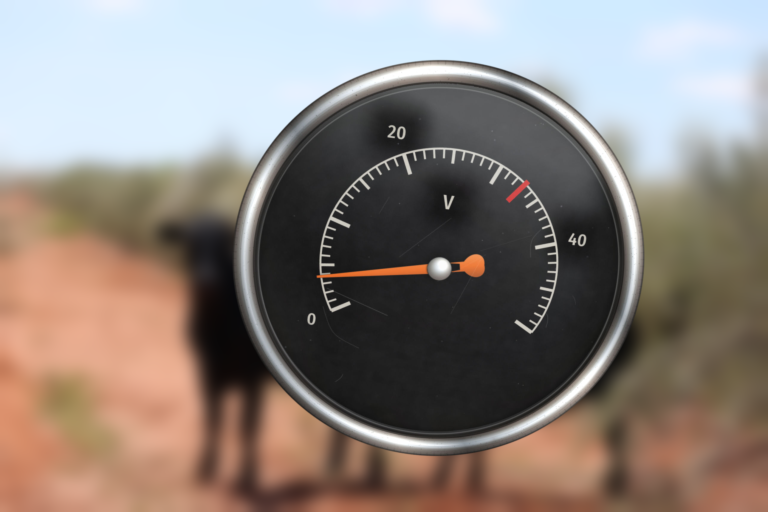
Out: 4 (V)
